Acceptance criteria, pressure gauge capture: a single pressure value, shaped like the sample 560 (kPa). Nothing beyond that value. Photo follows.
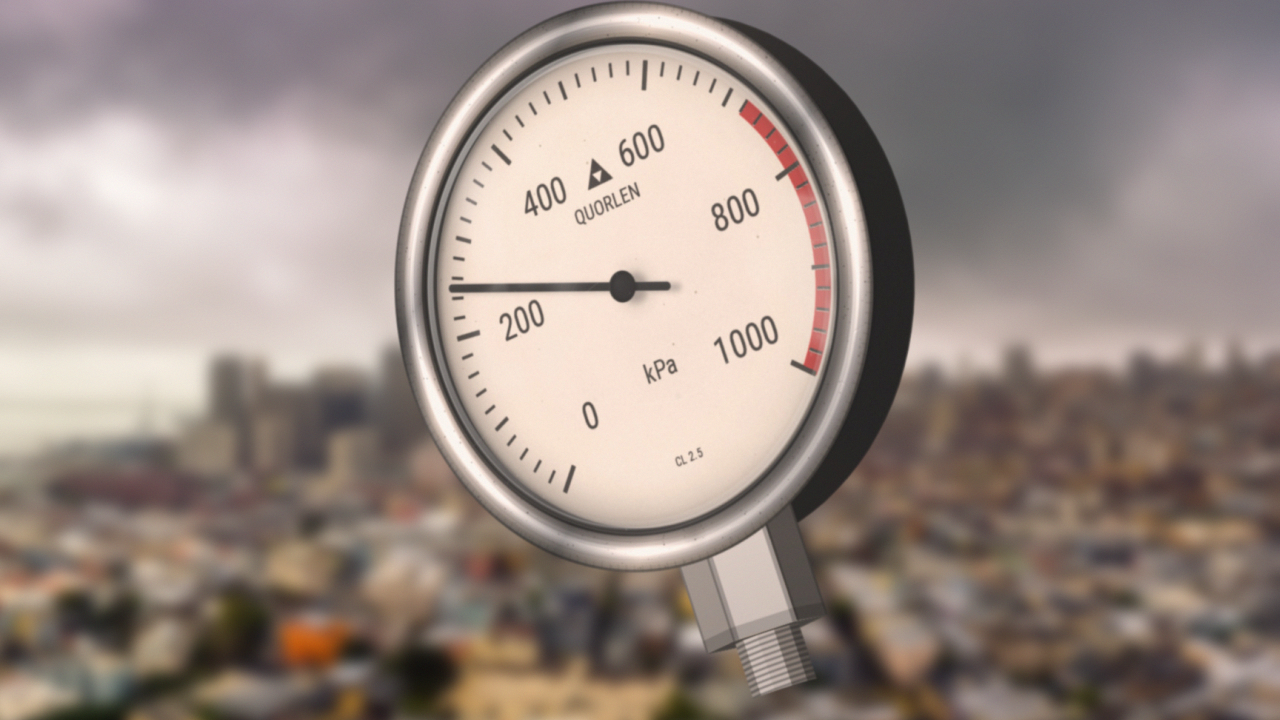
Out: 250 (kPa)
